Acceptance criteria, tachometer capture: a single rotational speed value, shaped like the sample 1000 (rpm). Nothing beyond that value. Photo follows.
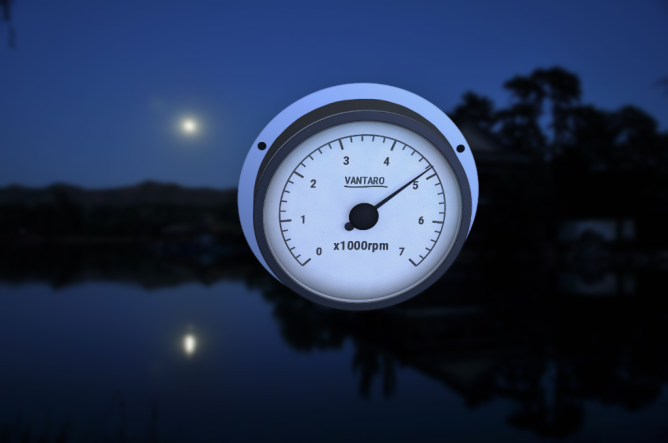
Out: 4800 (rpm)
